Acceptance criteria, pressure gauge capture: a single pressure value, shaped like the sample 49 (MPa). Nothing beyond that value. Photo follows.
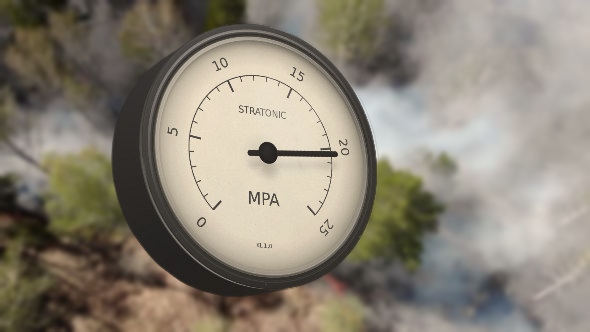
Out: 20.5 (MPa)
